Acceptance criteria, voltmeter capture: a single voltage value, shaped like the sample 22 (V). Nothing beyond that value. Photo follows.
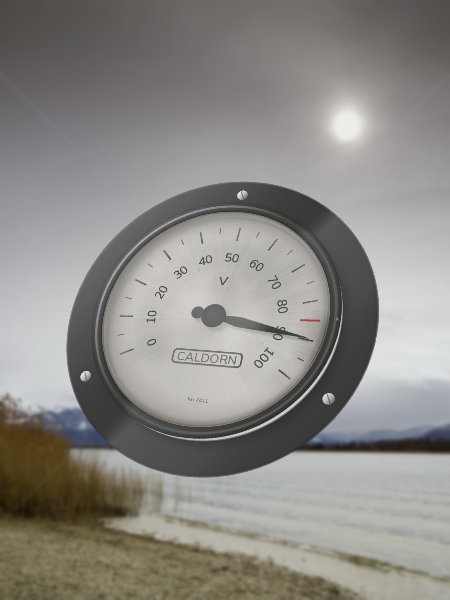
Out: 90 (V)
